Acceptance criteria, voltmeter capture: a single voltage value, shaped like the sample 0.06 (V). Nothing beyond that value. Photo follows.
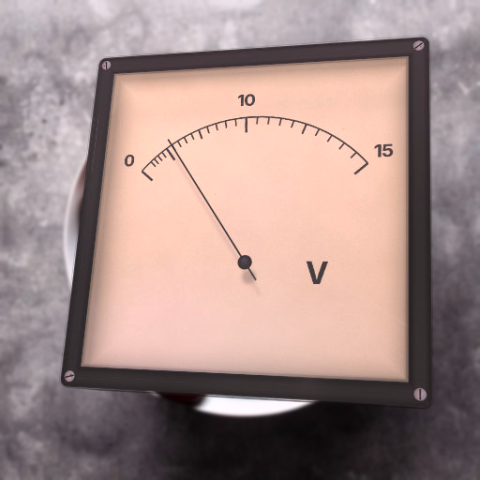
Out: 5.5 (V)
